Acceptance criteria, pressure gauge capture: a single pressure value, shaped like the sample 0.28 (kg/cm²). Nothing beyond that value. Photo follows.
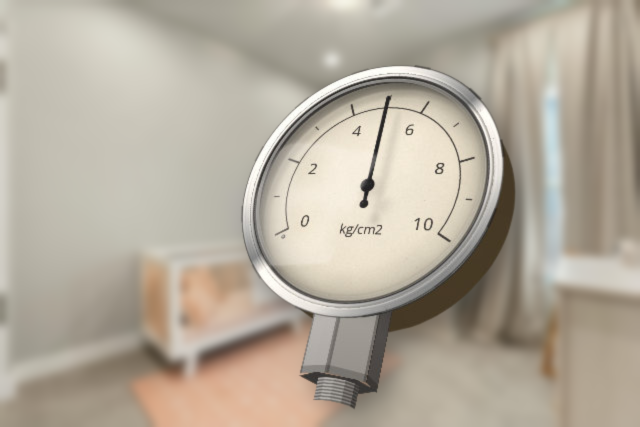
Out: 5 (kg/cm²)
